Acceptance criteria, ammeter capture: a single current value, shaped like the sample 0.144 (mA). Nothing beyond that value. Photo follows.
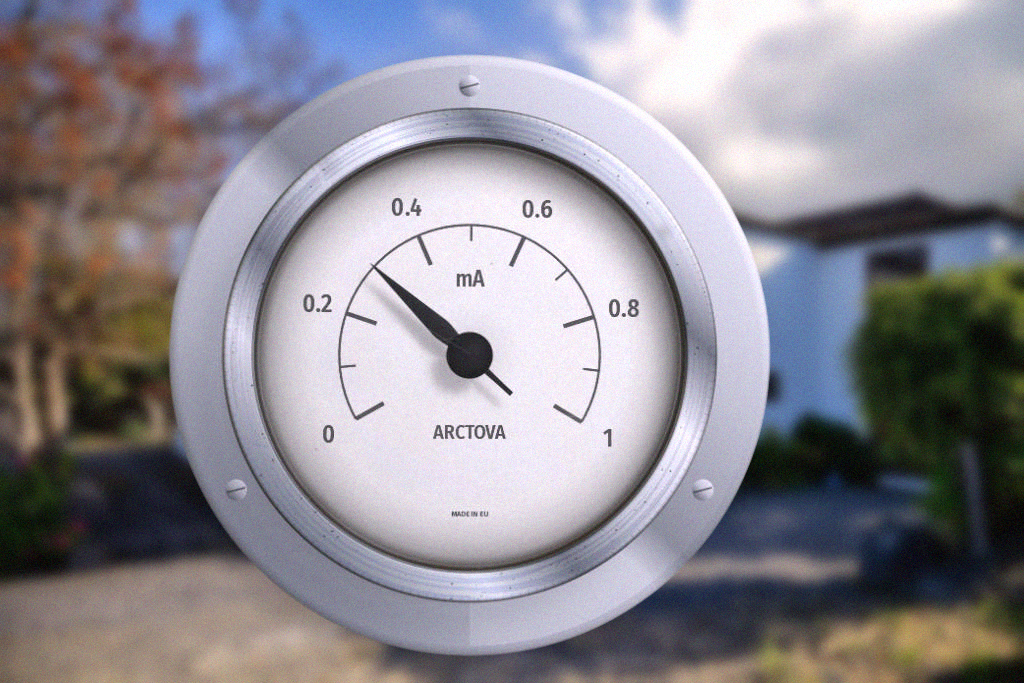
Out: 0.3 (mA)
